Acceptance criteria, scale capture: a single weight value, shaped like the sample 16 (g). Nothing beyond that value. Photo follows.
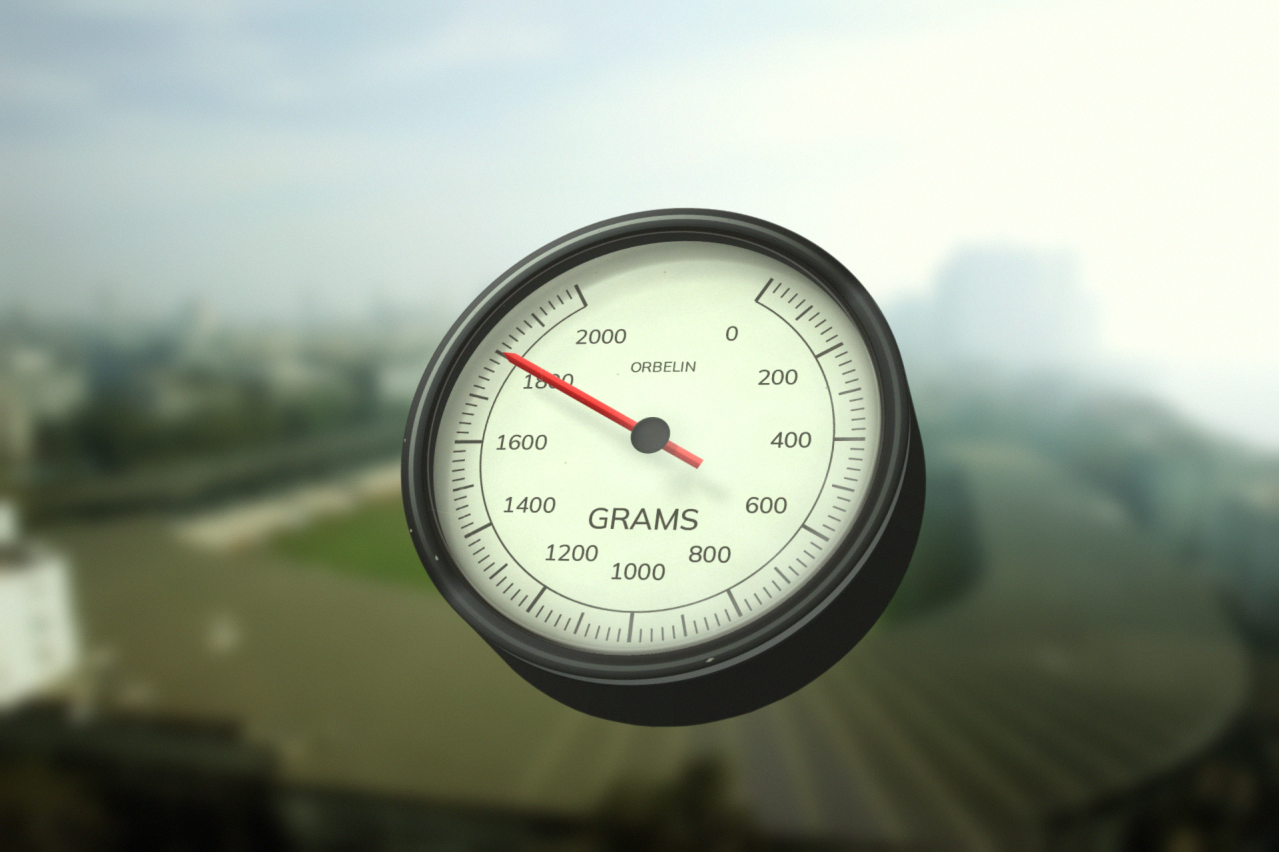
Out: 1800 (g)
